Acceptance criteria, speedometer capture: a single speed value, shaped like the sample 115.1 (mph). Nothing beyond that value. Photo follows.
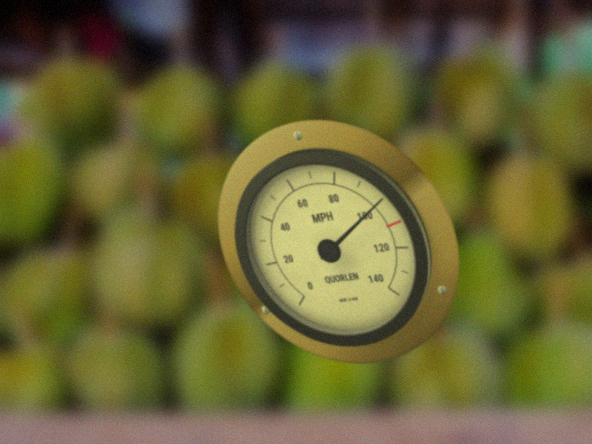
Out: 100 (mph)
